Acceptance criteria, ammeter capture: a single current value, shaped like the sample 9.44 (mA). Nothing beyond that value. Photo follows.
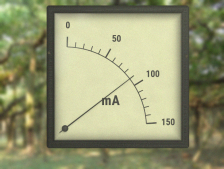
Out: 90 (mA)
